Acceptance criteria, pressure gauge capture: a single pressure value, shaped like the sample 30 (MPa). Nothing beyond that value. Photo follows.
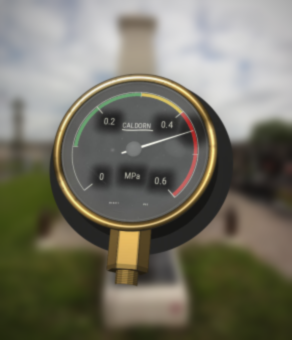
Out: 0.45 (MPa)
